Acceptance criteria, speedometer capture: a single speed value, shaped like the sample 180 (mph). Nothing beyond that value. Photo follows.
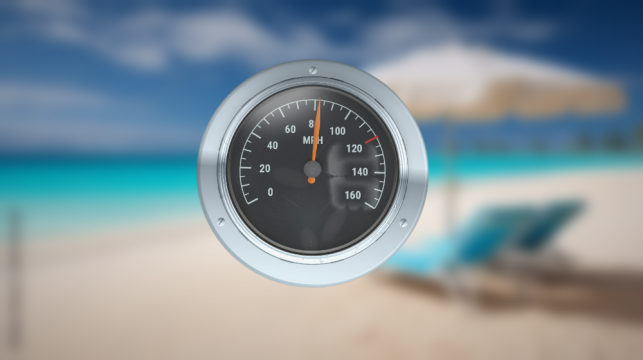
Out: 82.5 (mph)
